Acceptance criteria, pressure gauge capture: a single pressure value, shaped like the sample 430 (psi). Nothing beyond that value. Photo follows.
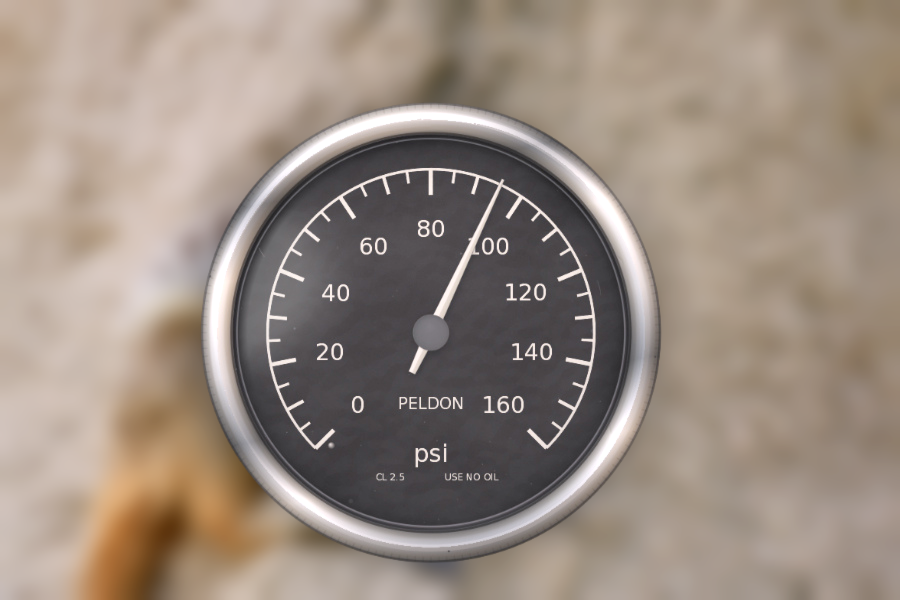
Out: 95 (psi)
